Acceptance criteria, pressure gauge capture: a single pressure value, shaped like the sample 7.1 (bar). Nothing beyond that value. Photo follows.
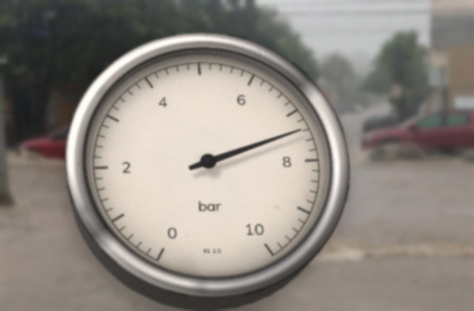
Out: 7.4 (bar)
